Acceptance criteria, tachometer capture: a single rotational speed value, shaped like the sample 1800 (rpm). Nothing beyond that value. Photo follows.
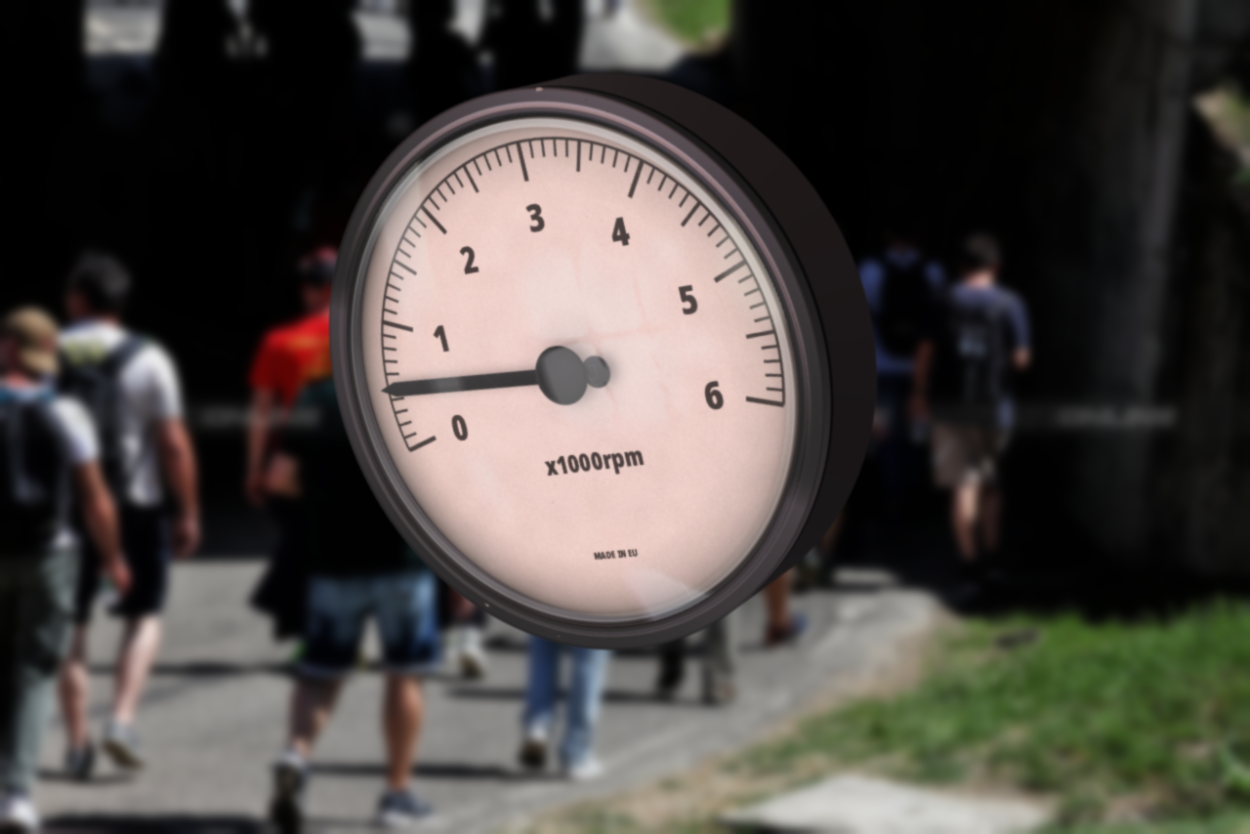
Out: 500 (rpm)
